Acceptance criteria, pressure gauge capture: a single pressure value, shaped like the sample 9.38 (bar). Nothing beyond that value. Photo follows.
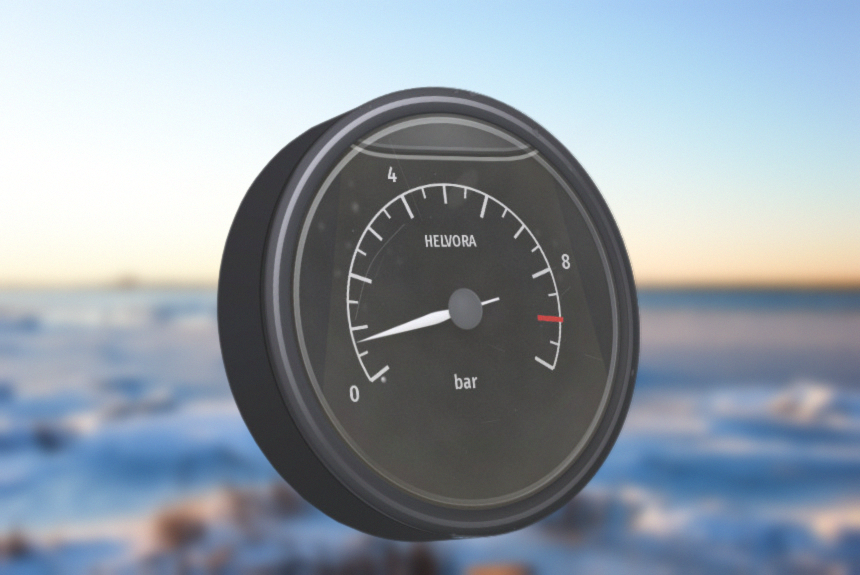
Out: 0.75 (bar)
